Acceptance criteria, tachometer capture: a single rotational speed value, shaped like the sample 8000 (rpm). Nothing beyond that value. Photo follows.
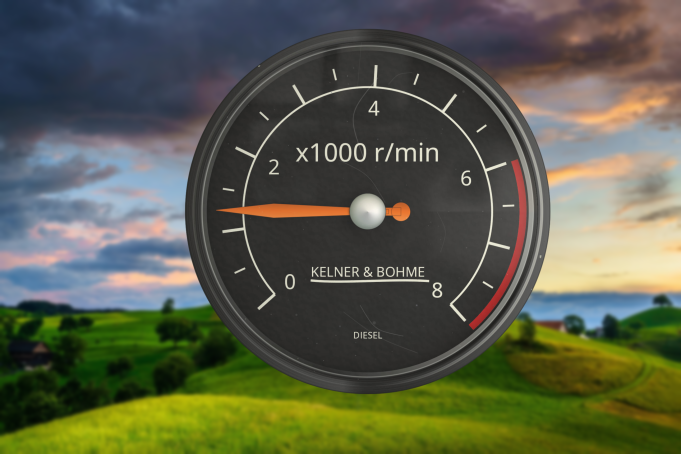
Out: 1250 (rpm)
